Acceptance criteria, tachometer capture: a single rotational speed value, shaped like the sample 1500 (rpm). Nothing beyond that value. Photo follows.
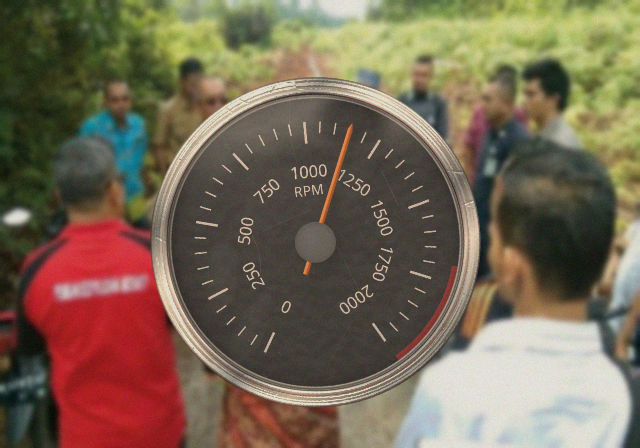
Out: 1150 (rpm)
